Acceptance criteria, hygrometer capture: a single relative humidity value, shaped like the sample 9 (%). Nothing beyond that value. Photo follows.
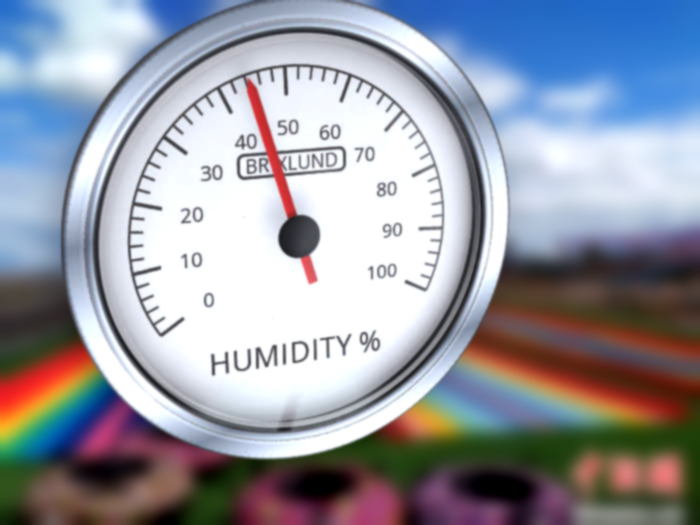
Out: 44 (%)
